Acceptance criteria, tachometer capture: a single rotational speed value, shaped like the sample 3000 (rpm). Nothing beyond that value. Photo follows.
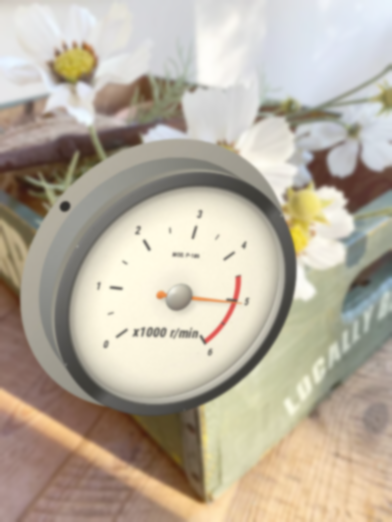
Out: 5000 (rpm)
